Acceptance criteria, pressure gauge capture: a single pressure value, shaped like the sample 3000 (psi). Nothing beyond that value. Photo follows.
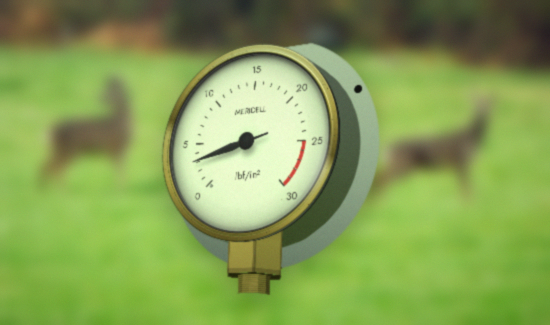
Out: 3 (psi)
